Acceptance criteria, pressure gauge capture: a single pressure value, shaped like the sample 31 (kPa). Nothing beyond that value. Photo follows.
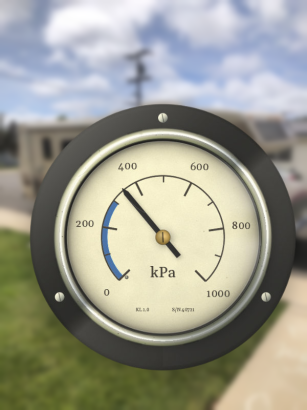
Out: 350 (kPa)
